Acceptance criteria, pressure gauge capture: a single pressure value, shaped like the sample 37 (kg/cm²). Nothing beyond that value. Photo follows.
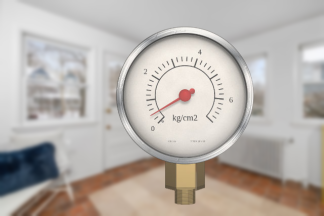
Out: 0.4 (kg/cm²)
